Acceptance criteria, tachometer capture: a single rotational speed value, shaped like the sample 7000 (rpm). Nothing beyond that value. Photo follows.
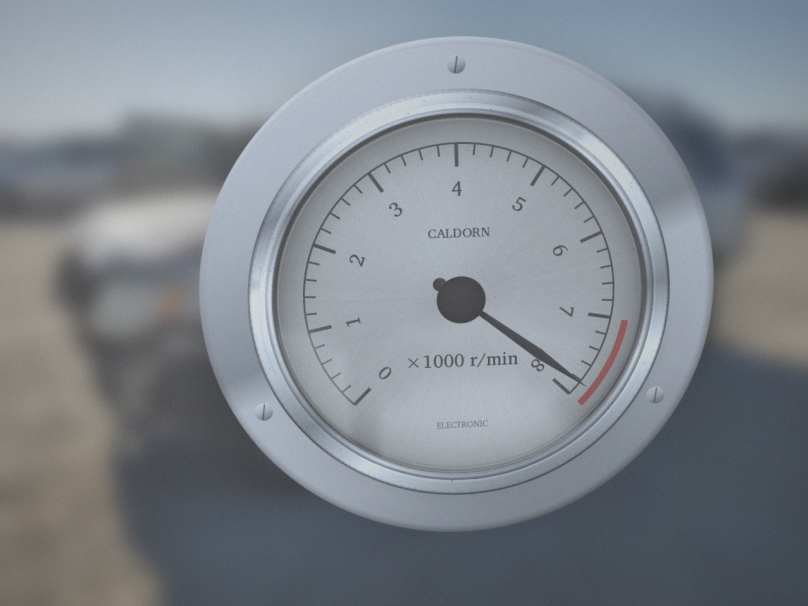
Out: 7800 (rpm)
